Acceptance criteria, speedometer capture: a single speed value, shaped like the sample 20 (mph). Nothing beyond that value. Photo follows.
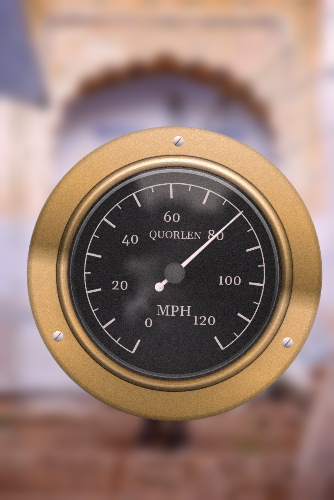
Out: 80 (mph)
